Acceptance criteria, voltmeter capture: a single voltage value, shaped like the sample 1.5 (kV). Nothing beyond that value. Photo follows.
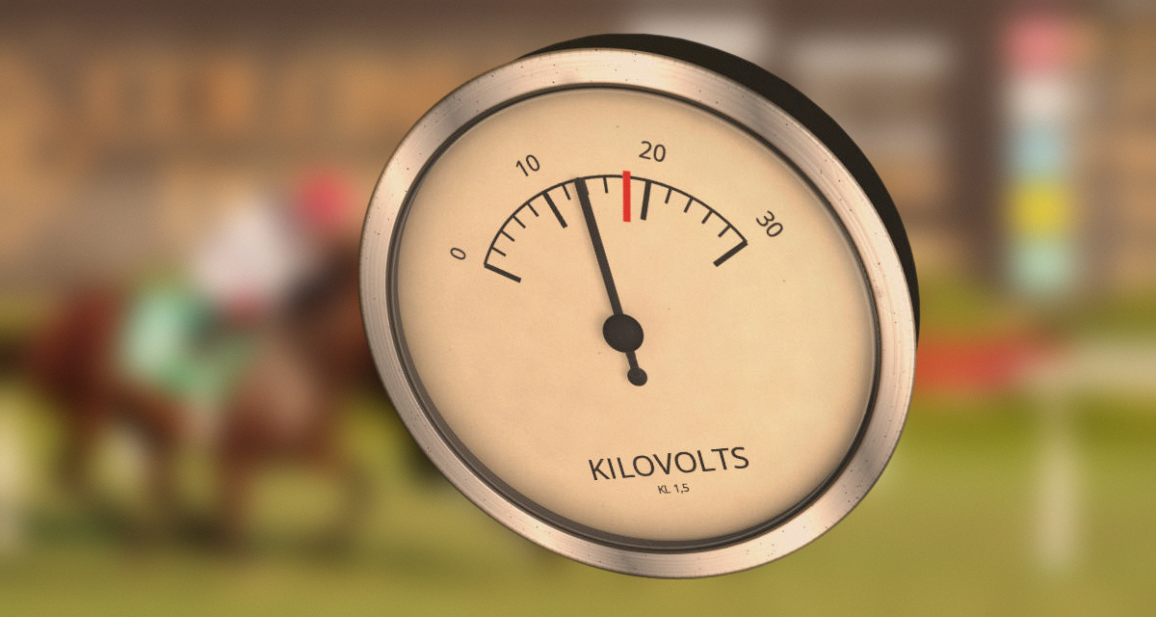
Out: 14 (kV)
